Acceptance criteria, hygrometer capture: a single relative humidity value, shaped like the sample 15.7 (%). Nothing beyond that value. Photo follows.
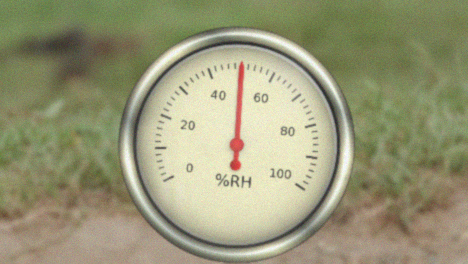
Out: 50 (%)
